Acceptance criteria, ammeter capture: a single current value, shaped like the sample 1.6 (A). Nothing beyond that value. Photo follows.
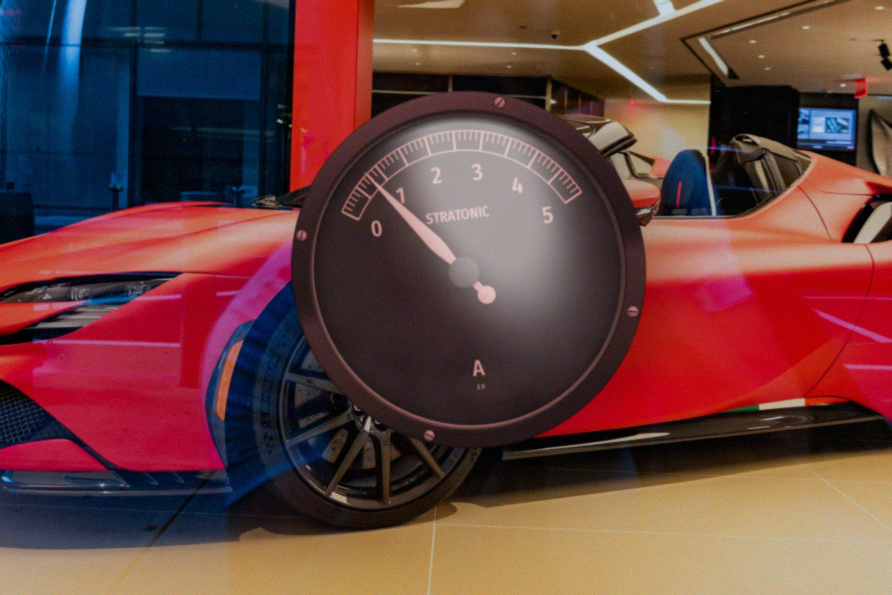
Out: 0.8 (A)
